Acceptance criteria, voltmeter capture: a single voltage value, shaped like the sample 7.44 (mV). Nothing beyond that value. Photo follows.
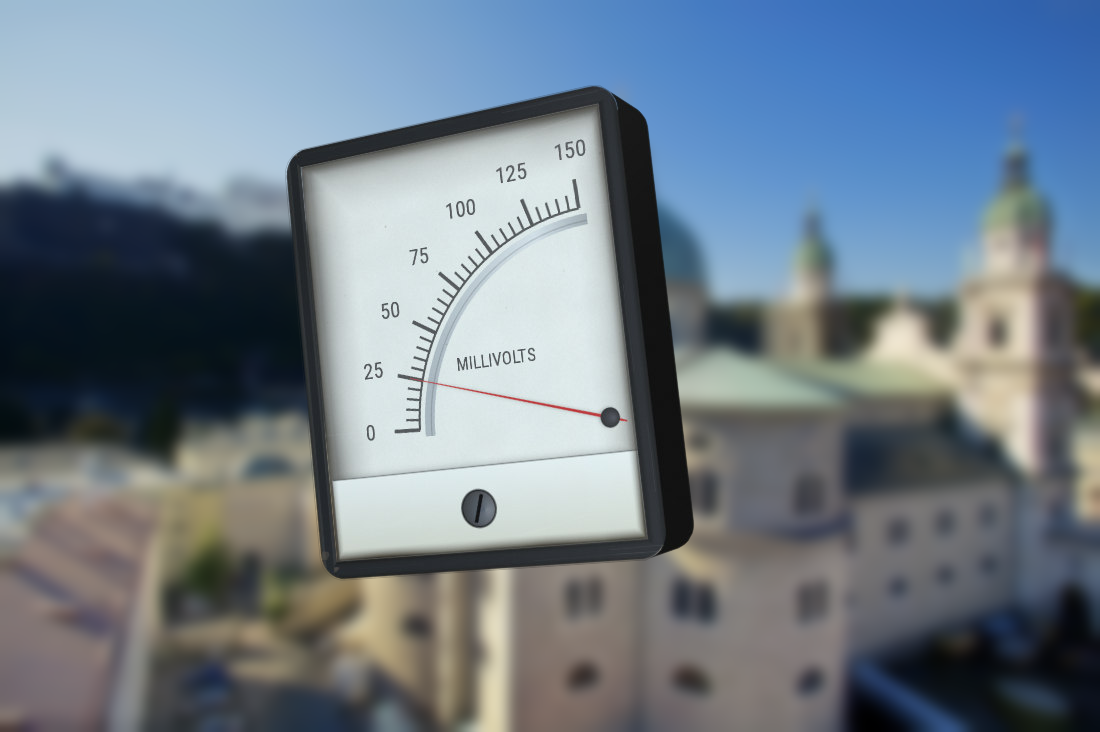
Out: 25 (mV)
